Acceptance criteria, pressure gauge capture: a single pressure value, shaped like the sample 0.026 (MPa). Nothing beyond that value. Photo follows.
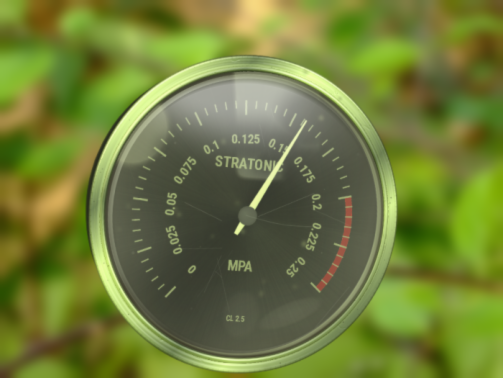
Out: 0.155 (MPa)
